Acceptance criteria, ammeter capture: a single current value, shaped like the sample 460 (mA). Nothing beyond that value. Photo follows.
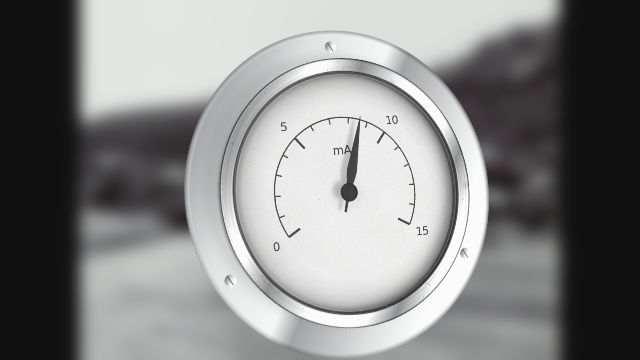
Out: 8.5 (mA)
